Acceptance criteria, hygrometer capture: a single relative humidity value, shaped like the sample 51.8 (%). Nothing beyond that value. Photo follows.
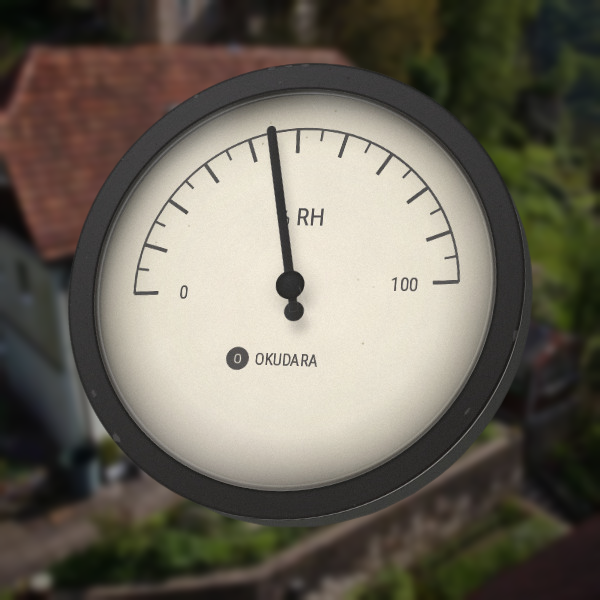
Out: 45 (%)
